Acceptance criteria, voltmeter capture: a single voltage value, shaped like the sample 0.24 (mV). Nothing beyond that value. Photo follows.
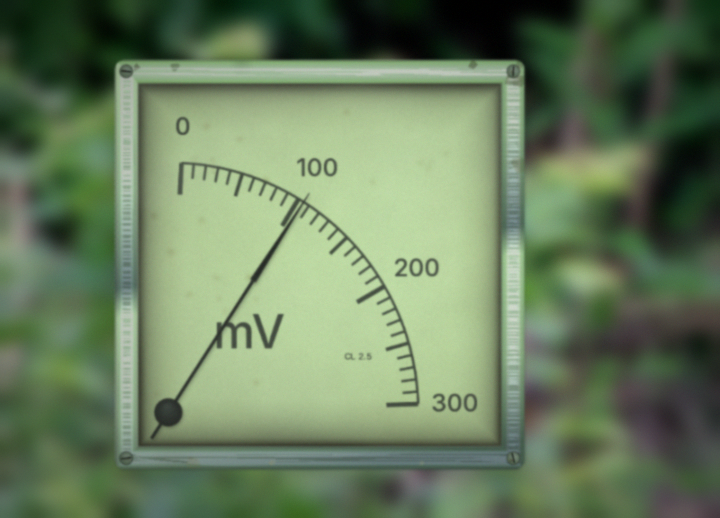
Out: 105 (mV)
